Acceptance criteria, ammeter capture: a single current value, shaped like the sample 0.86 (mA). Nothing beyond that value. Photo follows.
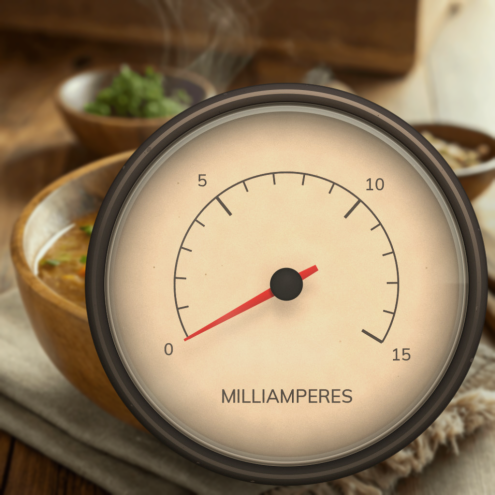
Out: 0 (mA)
